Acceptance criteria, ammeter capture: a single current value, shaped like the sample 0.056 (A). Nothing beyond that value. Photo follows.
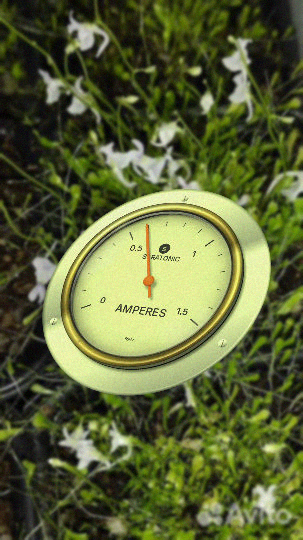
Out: 0.6 (A)
